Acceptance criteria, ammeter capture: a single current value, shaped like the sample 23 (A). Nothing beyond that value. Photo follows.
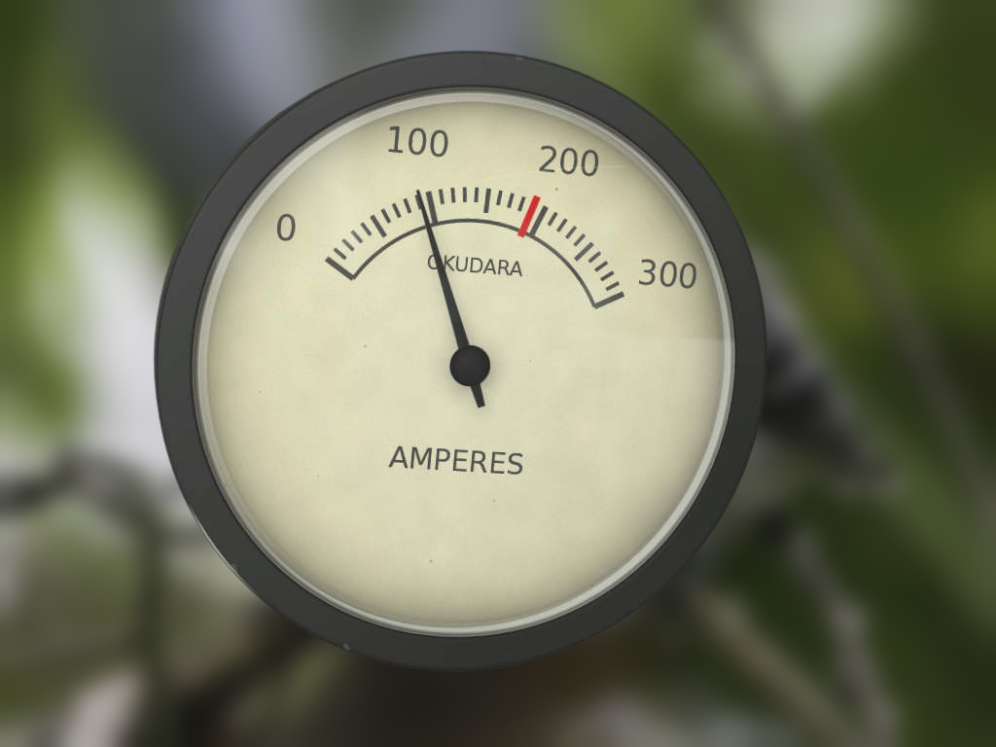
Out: 90 (A)
